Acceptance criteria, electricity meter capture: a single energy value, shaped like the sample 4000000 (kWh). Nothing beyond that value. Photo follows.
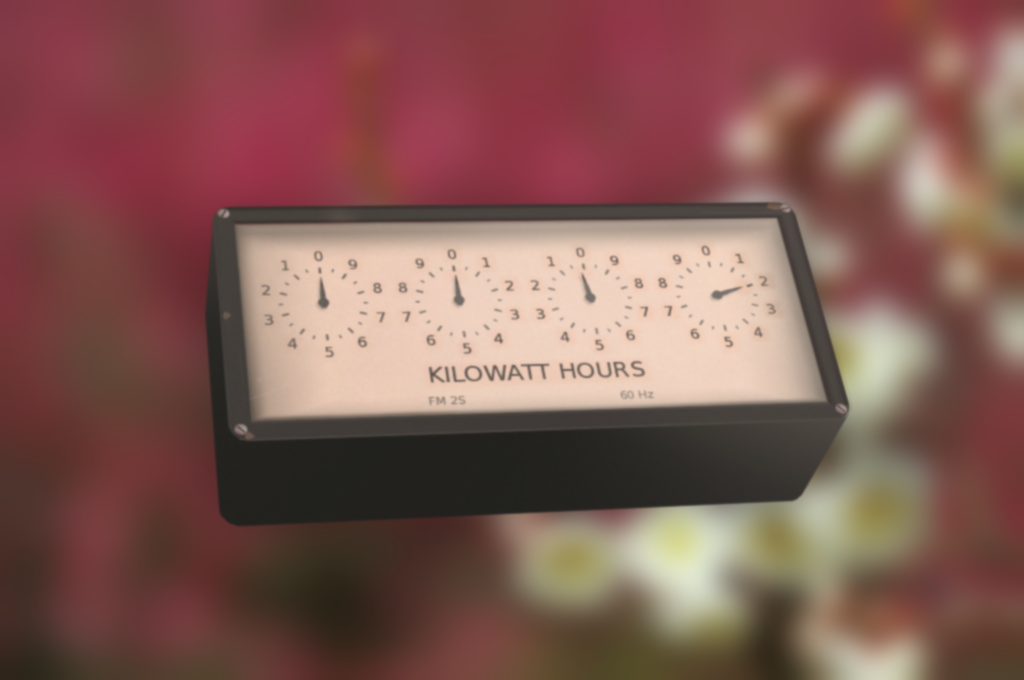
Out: 2 (kWh)
